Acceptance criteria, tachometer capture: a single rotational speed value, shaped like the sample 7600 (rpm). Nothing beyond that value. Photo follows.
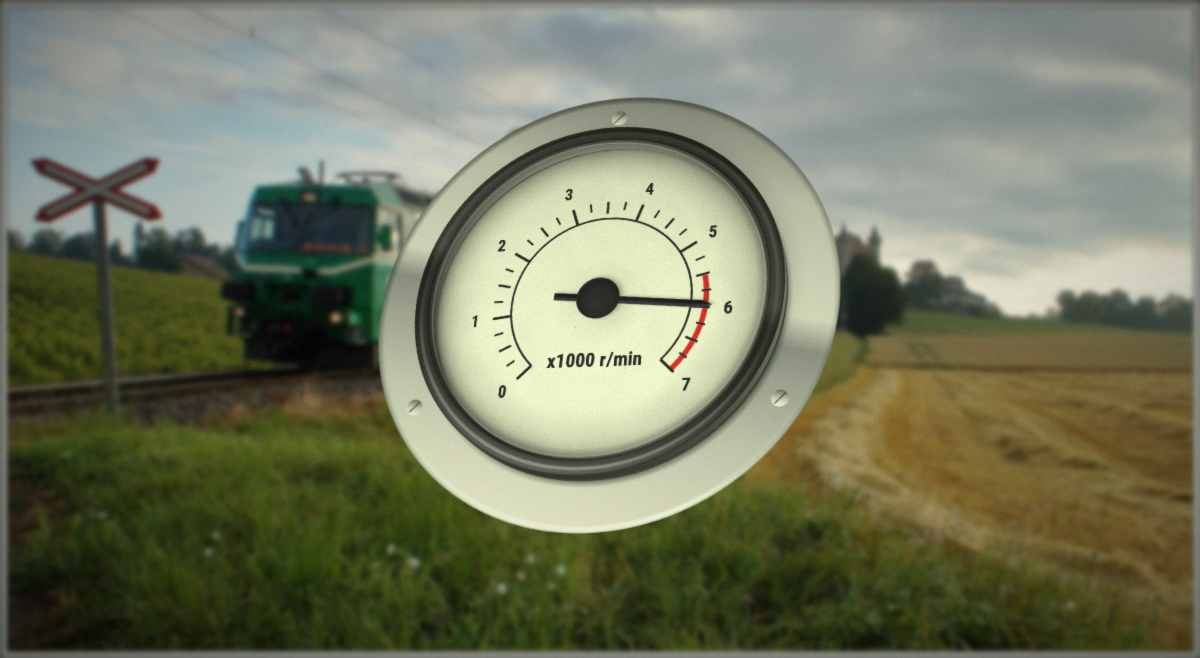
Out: 6000 (rpm)
